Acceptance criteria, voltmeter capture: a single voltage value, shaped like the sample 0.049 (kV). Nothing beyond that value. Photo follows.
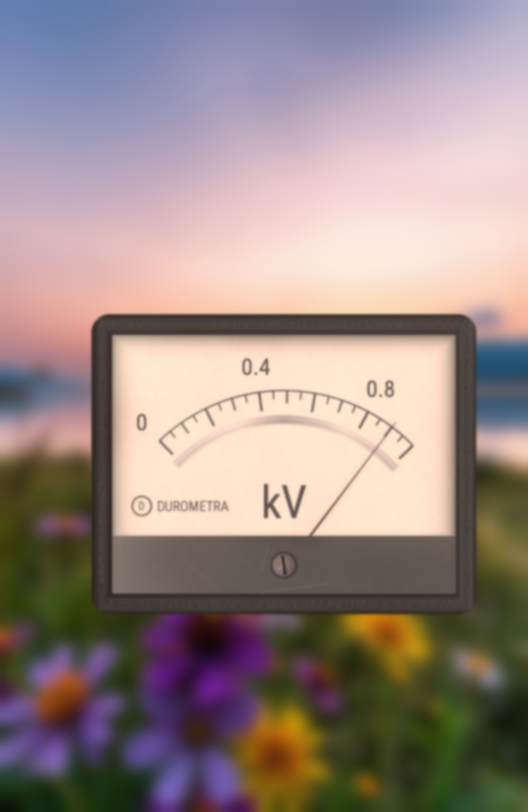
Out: 0.9 (kV)
